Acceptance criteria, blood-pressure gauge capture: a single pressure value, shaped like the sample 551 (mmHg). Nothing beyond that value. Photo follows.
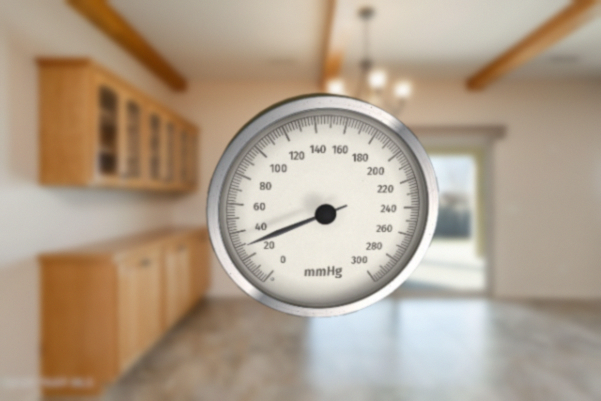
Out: 30 (mmHg)
